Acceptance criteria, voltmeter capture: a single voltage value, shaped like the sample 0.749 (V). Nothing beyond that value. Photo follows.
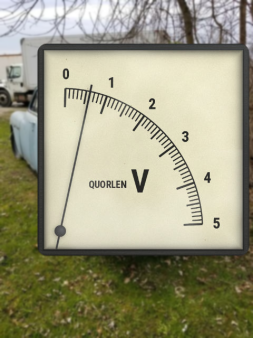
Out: 0.6 (V)
